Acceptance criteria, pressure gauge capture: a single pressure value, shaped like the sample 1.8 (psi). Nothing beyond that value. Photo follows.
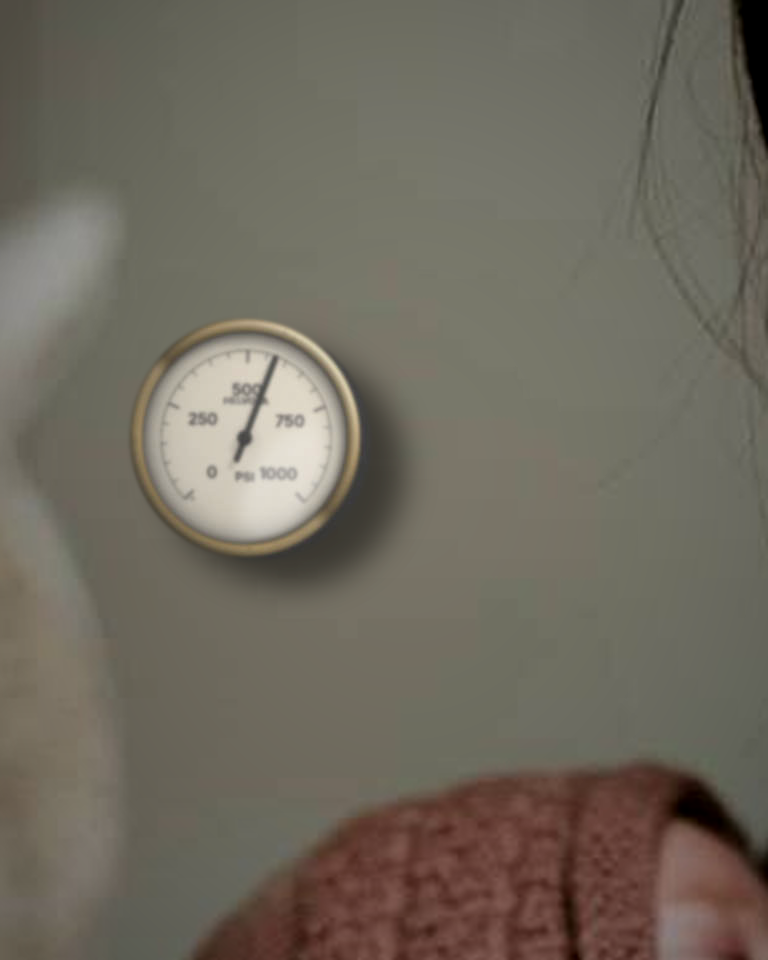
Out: 575 (psi)
